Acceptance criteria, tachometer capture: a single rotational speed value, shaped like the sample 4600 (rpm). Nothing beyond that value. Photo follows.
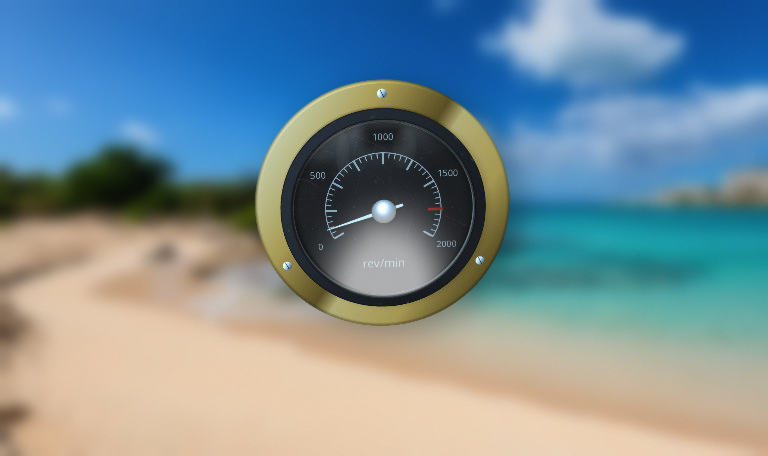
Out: 100 (rpm)
